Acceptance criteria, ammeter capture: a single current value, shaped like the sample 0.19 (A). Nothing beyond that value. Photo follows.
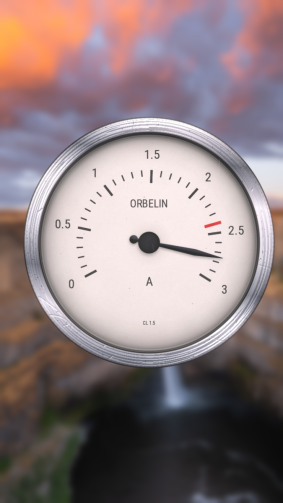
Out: 2.75 (A)
